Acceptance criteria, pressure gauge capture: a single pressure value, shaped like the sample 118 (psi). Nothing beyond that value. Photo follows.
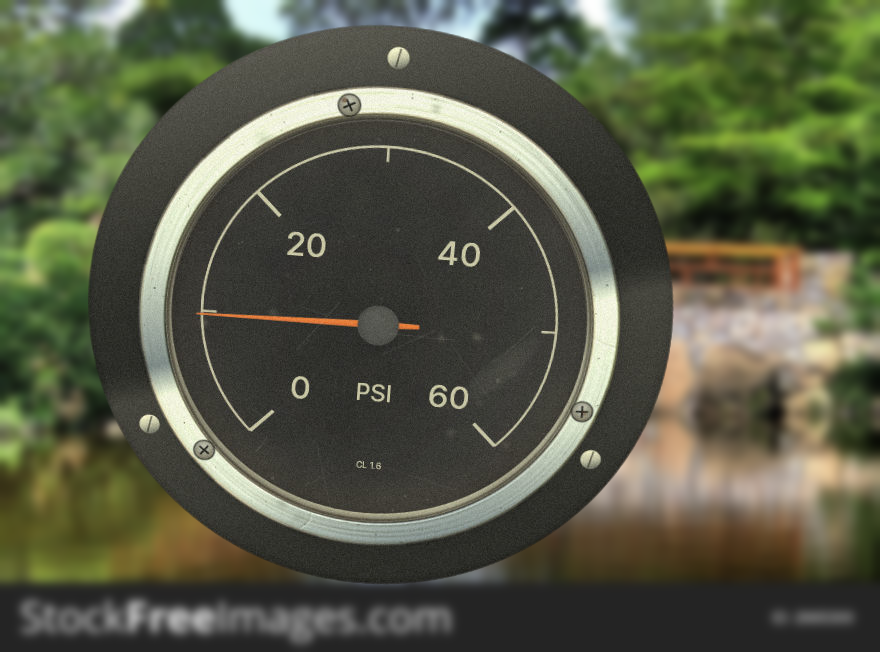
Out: 10 (psi)
